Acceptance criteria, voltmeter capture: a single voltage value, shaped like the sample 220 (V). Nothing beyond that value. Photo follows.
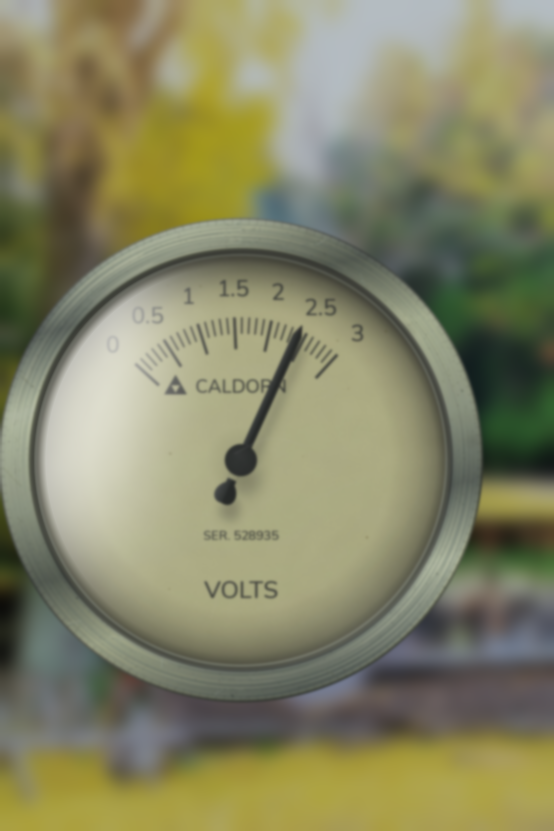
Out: 2.4 (V)
